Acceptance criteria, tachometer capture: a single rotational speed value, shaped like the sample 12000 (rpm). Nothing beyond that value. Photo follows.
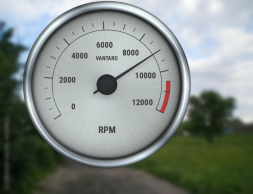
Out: 9000 (rpm)
